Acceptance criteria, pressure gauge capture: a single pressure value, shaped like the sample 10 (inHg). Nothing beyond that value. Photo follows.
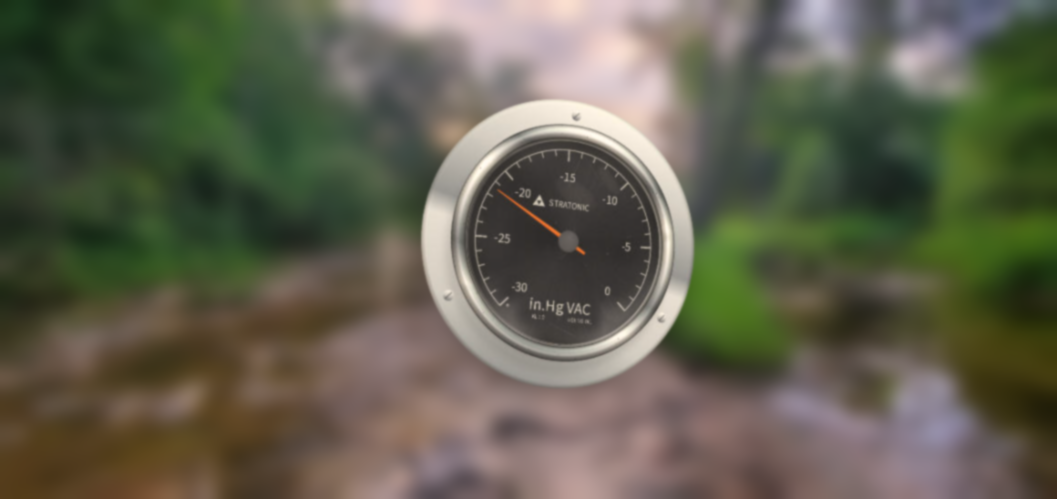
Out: -21.5 (inHg)
